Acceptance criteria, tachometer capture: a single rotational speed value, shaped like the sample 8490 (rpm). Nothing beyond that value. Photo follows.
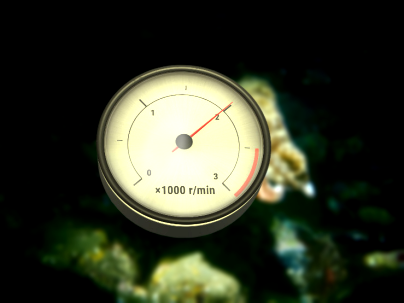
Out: 2000 (rpm)
